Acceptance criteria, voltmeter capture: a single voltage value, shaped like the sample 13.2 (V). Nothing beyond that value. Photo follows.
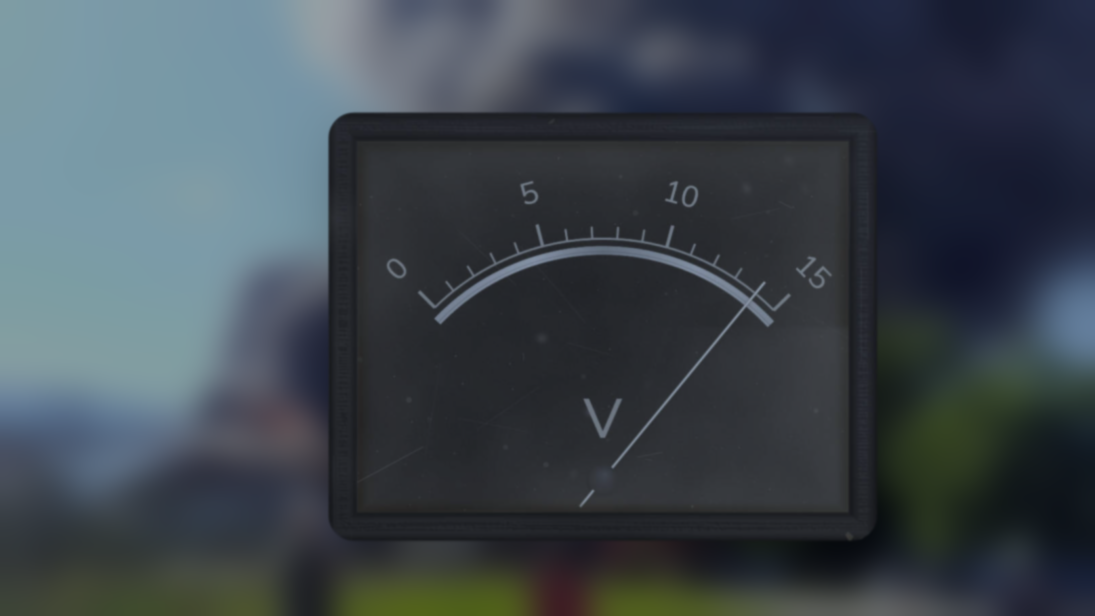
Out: 14 (V)
